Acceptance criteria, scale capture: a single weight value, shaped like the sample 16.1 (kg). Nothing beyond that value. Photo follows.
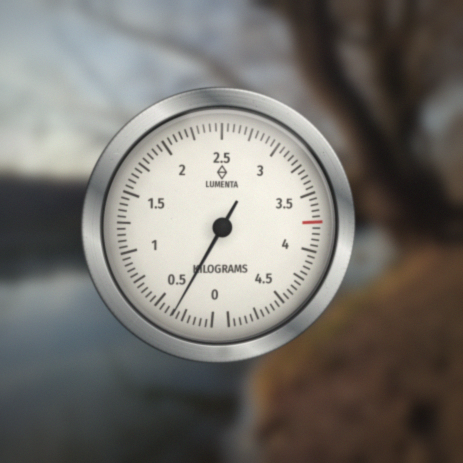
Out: 0.35 (kg)
